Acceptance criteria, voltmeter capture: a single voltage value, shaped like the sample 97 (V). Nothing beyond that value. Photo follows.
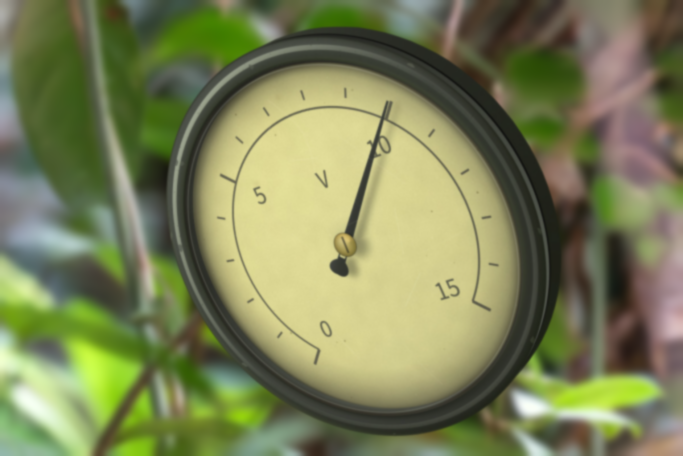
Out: 10 (V)
